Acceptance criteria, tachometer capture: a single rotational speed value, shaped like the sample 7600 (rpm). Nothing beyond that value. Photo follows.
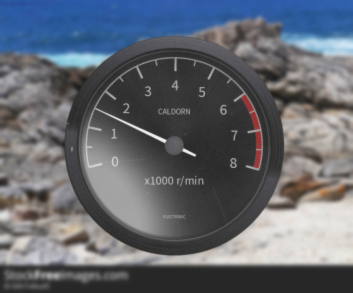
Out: 1500 (rpm)
